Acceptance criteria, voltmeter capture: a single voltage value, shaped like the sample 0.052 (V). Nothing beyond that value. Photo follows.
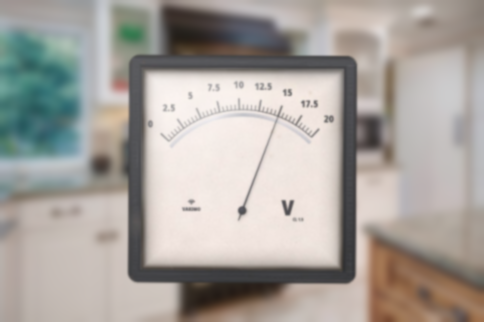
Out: 15 (V)
